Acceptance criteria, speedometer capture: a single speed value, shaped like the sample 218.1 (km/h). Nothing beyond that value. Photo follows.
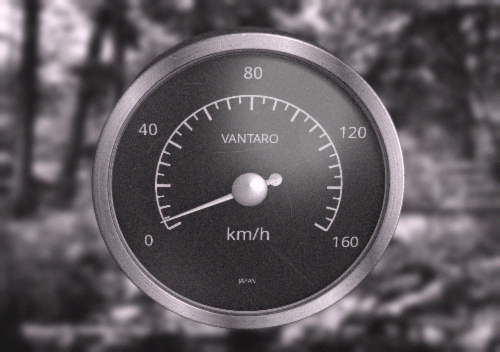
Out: 5 (km/h)
